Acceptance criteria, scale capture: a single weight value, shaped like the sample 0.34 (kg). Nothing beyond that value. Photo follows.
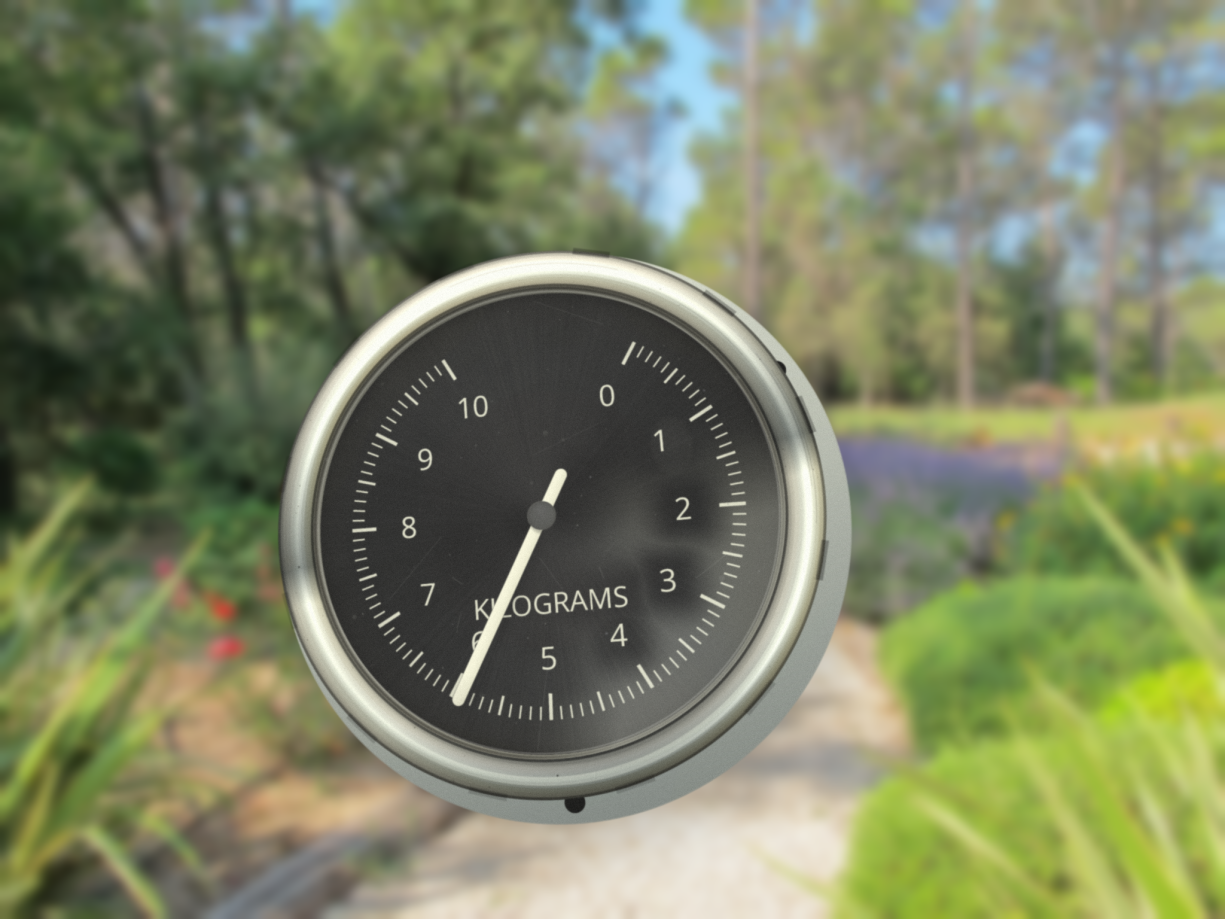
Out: 5.9 (kg)
